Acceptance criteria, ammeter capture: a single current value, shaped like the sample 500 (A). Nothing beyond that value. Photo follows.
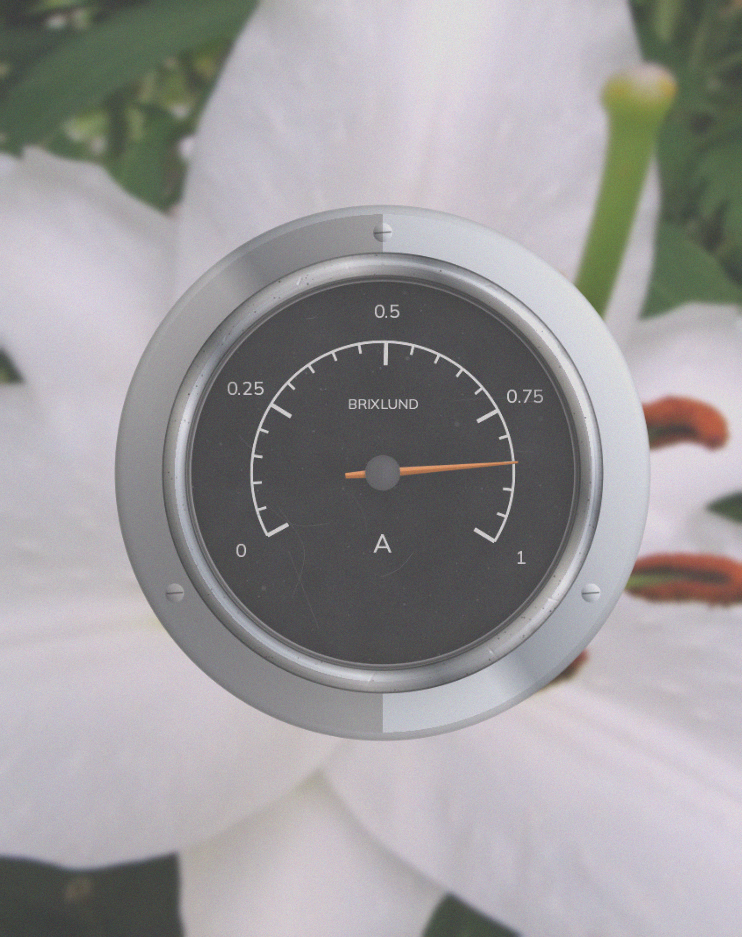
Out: 0.85 (A)
